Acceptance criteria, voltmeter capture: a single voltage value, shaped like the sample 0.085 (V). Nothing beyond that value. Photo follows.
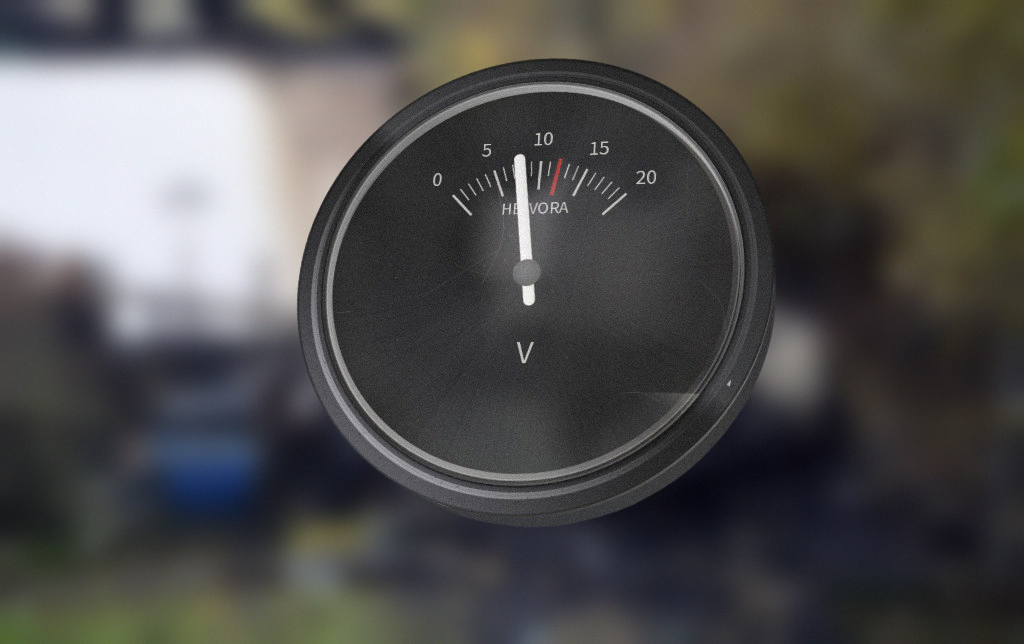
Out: 8 (V)
